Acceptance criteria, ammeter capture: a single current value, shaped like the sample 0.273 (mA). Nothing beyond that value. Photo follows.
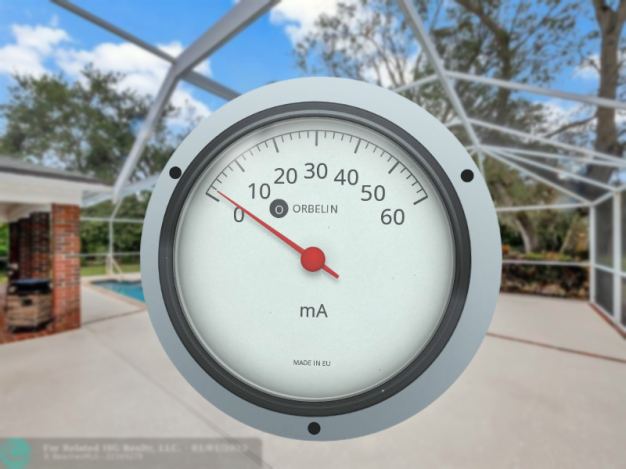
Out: 2 (mA)
